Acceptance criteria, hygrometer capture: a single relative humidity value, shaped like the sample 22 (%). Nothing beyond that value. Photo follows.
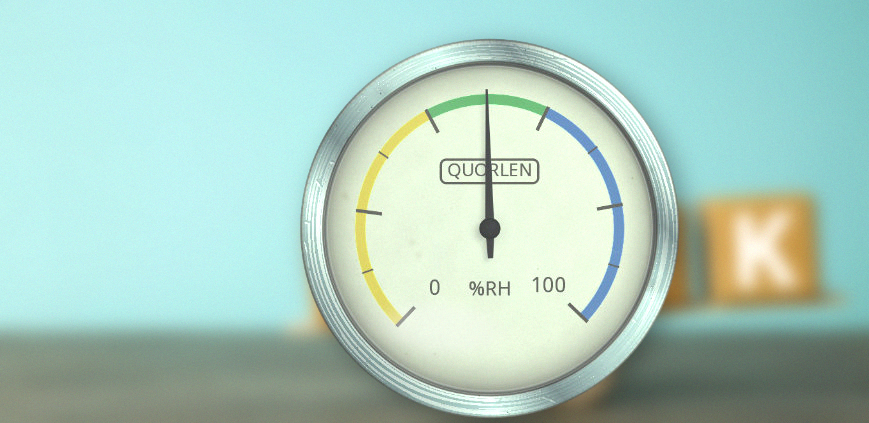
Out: 50 (%)
